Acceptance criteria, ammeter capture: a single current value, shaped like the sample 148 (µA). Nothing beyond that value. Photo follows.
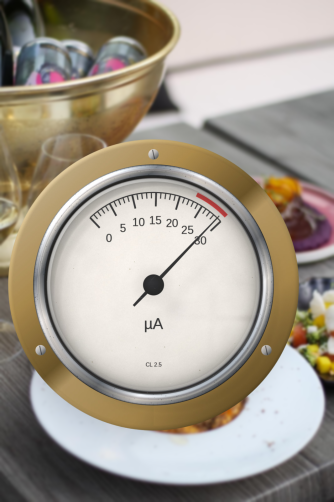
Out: 29 (µA)
